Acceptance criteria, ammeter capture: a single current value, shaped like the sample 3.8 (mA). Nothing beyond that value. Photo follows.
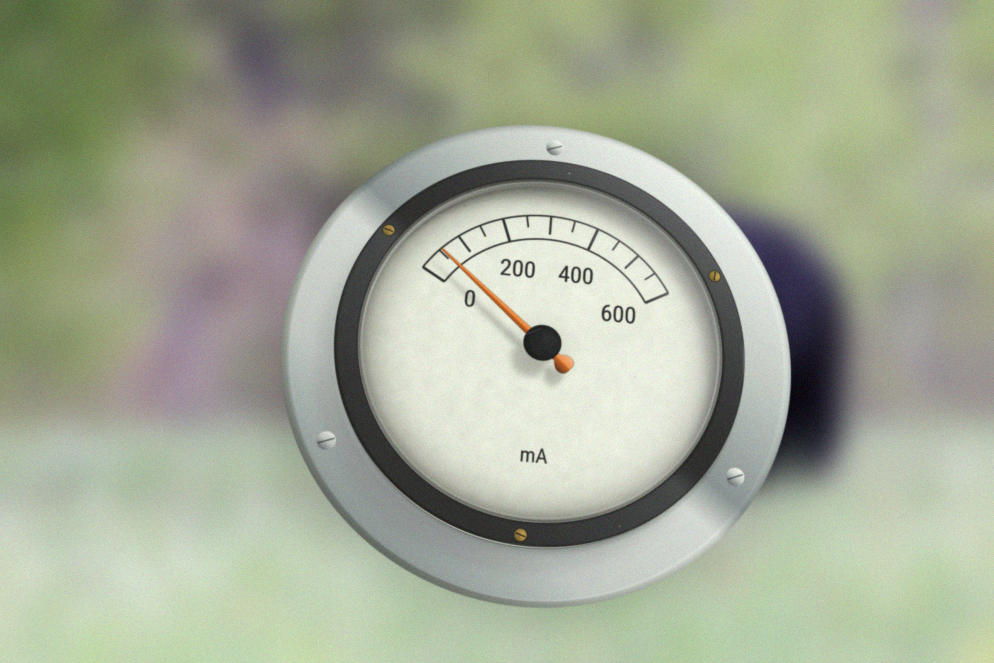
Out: 50 (mA)
